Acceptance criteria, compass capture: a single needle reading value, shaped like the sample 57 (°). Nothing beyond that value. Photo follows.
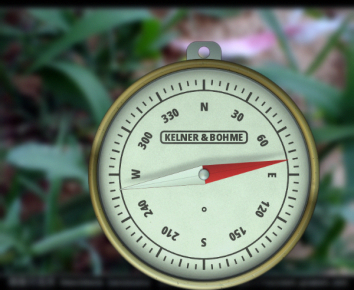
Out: 80 (°)
